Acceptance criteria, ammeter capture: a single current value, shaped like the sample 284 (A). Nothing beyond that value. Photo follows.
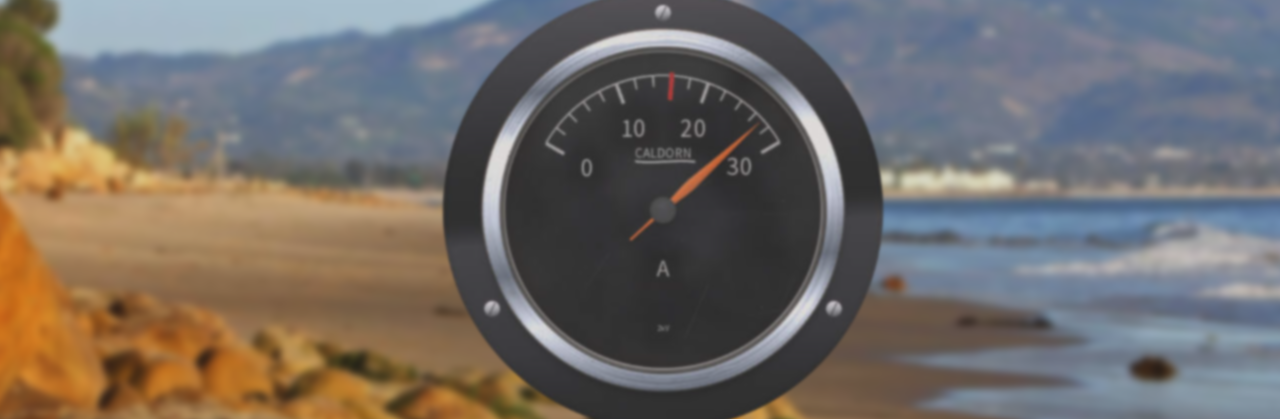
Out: 27 (A)
